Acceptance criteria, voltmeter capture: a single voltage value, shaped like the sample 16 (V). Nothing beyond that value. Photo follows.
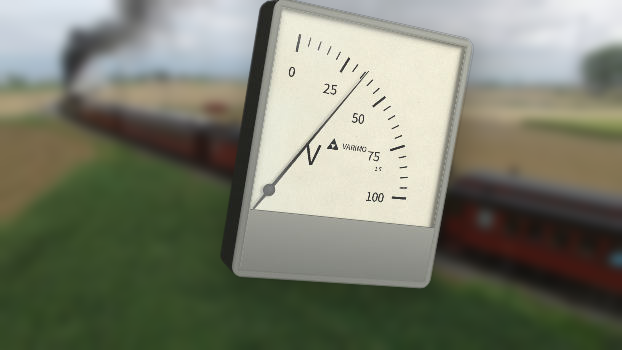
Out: 35 (V)
